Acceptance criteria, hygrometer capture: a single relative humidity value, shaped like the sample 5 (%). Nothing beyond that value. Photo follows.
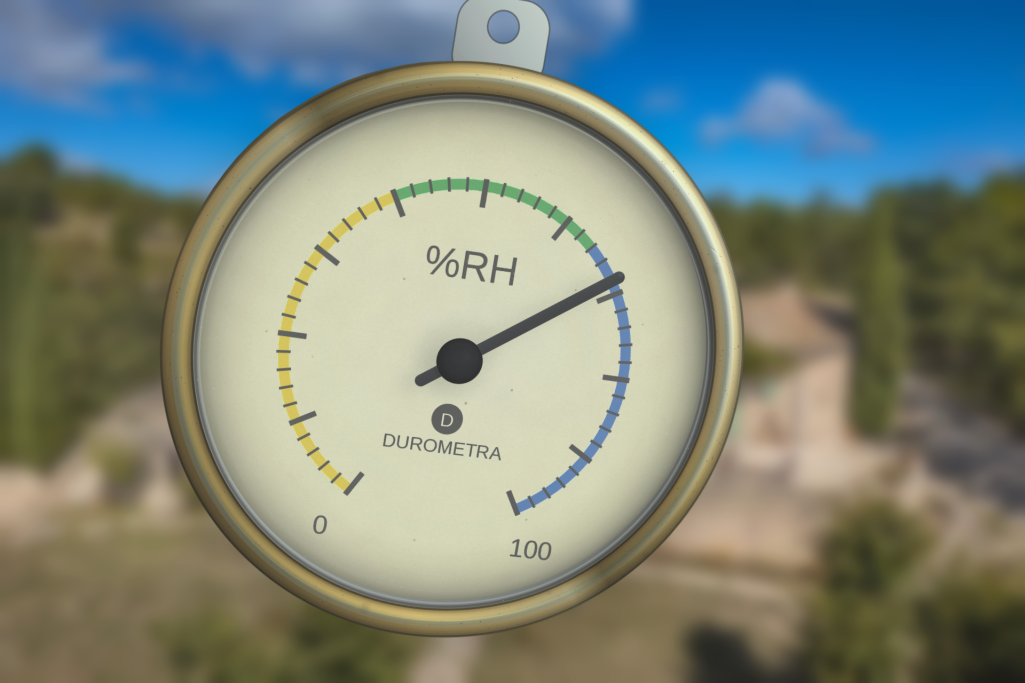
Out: 68 (%)
